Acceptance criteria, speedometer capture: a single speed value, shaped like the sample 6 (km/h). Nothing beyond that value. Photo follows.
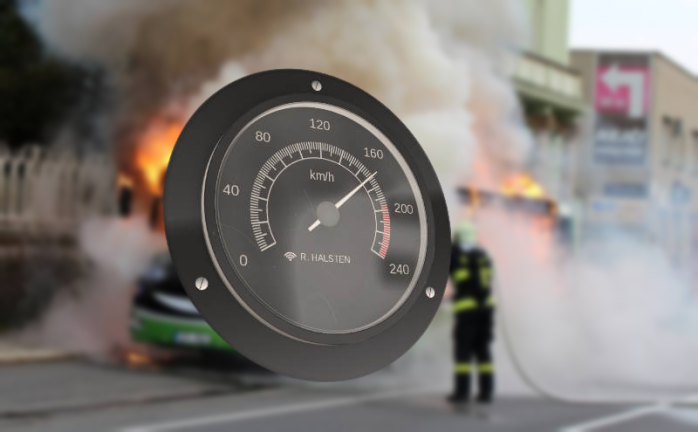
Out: 170 (km/h)
